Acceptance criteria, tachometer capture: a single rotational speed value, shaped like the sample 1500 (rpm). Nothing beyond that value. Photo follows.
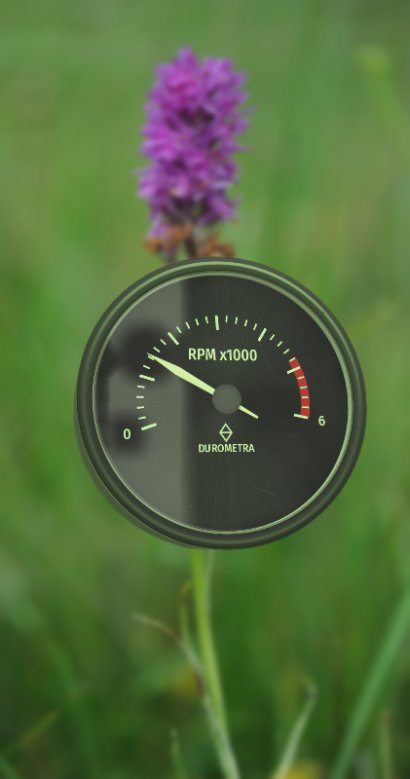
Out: 1400 (rpm)
